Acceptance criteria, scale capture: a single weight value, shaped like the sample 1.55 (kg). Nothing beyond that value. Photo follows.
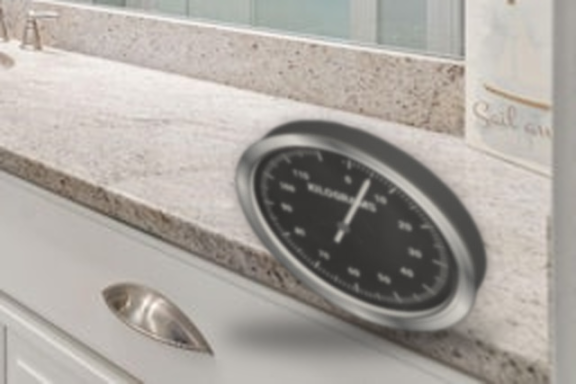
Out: 5 (kg)
